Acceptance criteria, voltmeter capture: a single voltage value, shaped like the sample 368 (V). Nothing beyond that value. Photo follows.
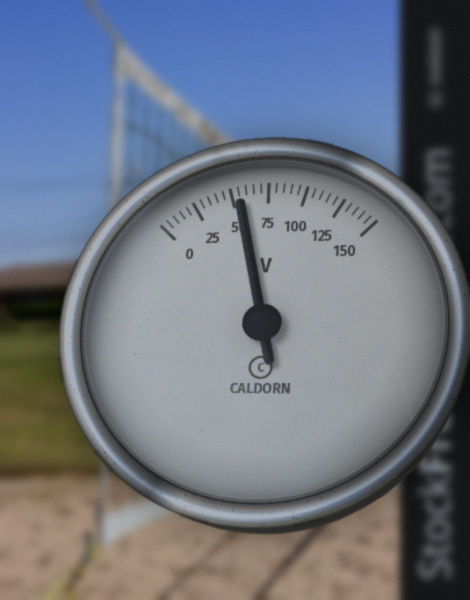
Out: 55 (V)
